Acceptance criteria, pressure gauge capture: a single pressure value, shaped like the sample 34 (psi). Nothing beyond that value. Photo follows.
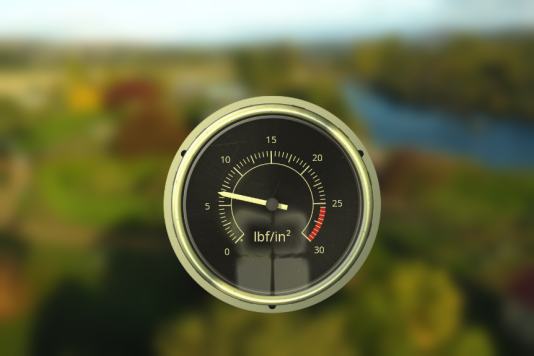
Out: 6.5 (psi)
